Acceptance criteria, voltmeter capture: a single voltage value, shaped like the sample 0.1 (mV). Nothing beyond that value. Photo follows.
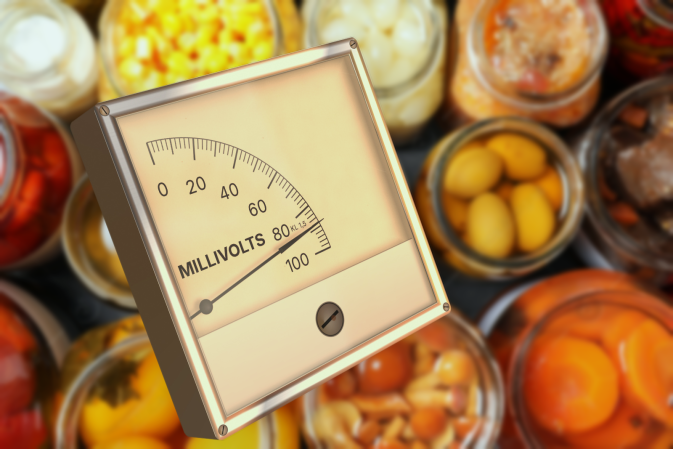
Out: 88 (mV)
